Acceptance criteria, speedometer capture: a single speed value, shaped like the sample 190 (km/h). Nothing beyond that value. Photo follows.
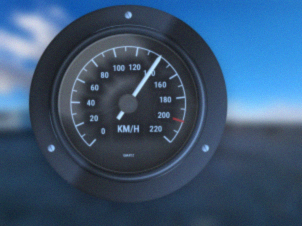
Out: 140 (km/h)
